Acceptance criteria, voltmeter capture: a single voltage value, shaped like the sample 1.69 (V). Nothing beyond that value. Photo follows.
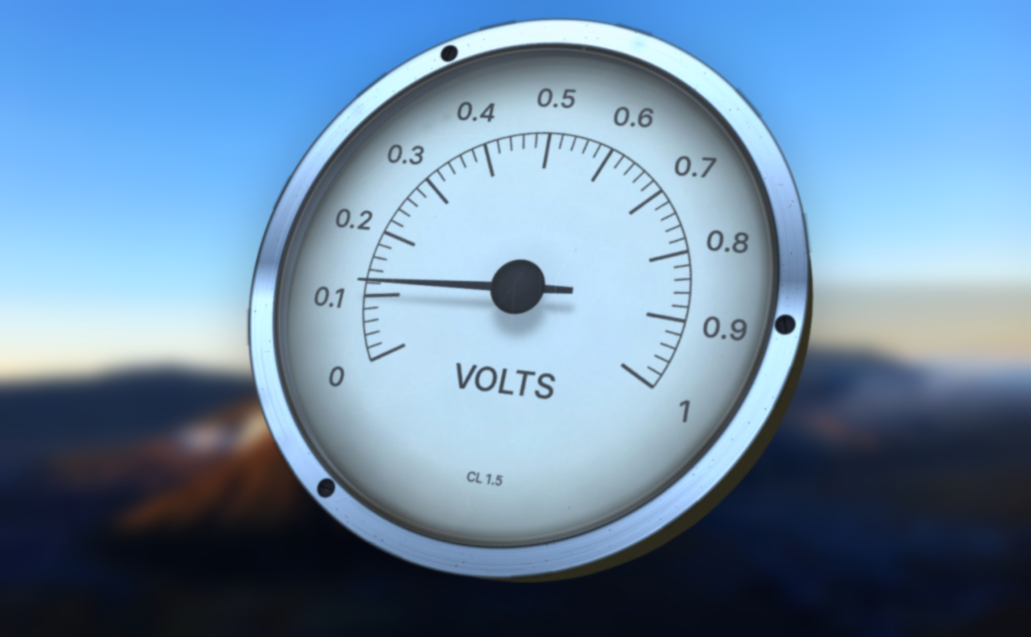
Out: 0.12 (V)
